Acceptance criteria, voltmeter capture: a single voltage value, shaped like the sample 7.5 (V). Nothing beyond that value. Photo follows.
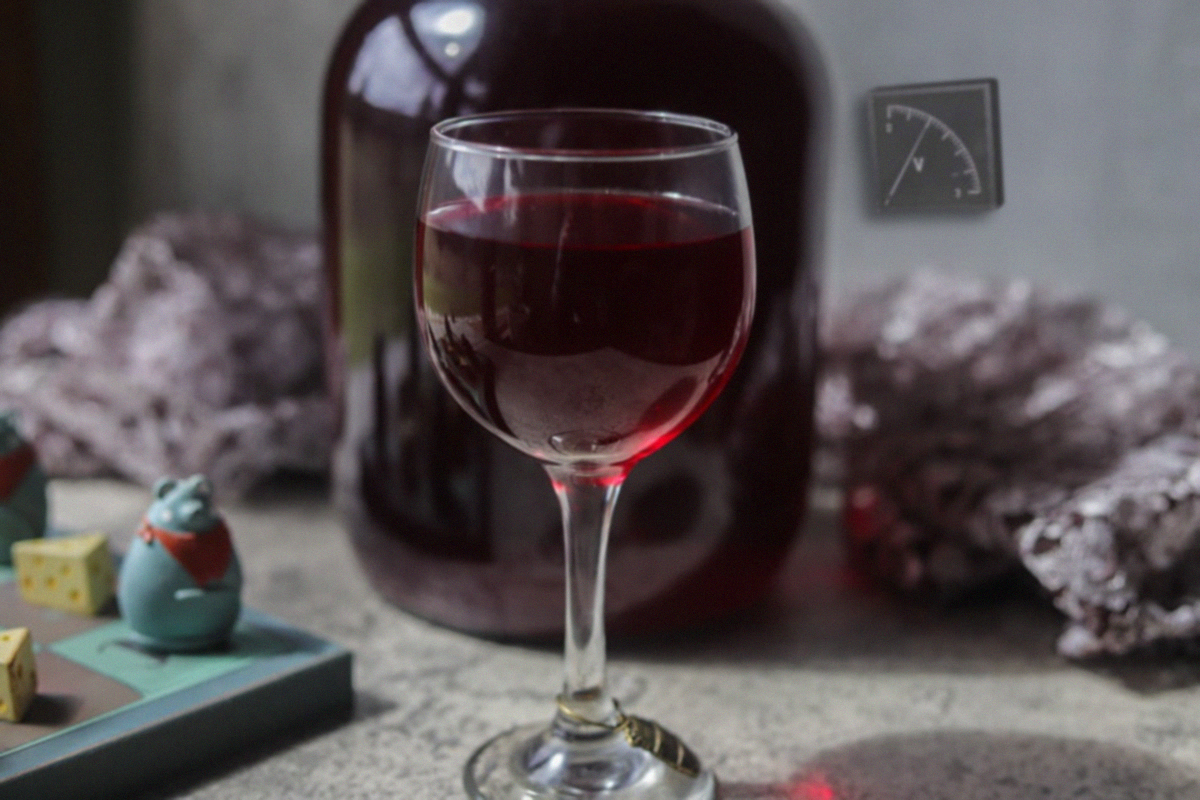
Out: 1 (V)
